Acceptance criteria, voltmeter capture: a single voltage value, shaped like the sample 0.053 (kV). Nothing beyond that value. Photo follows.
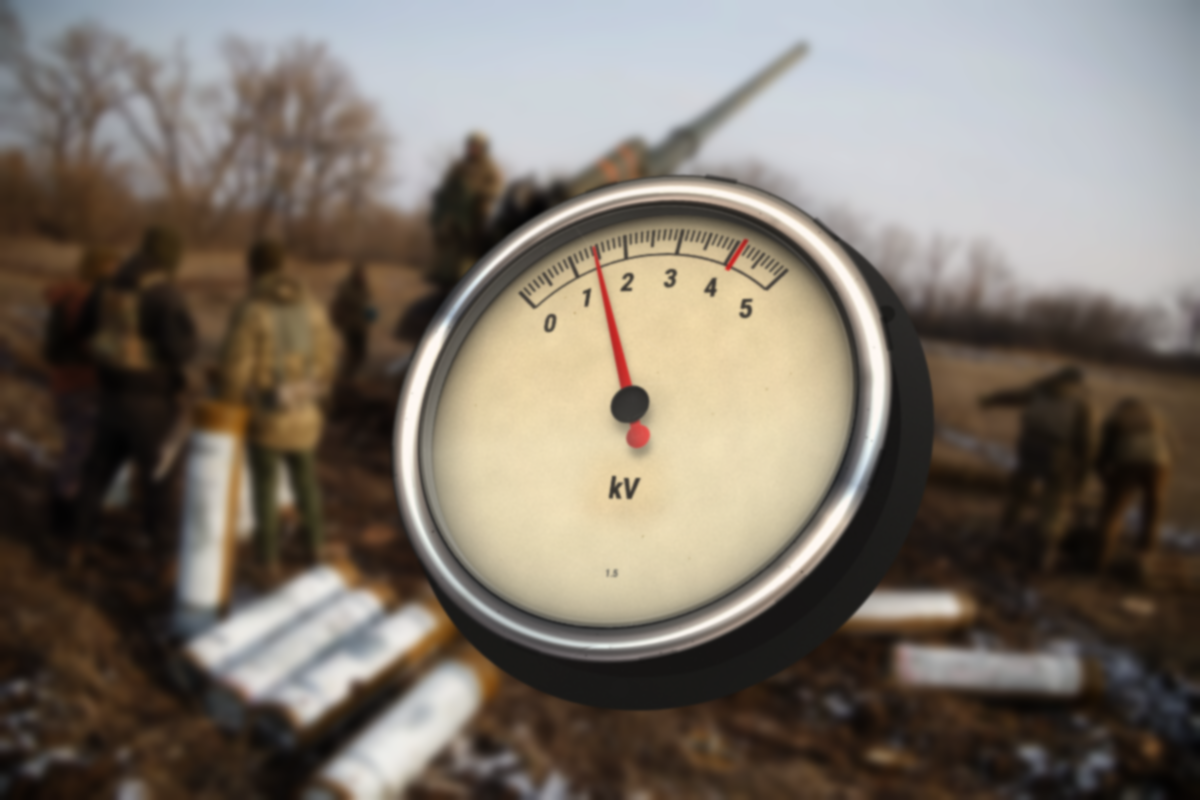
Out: 1.5 (kV)
